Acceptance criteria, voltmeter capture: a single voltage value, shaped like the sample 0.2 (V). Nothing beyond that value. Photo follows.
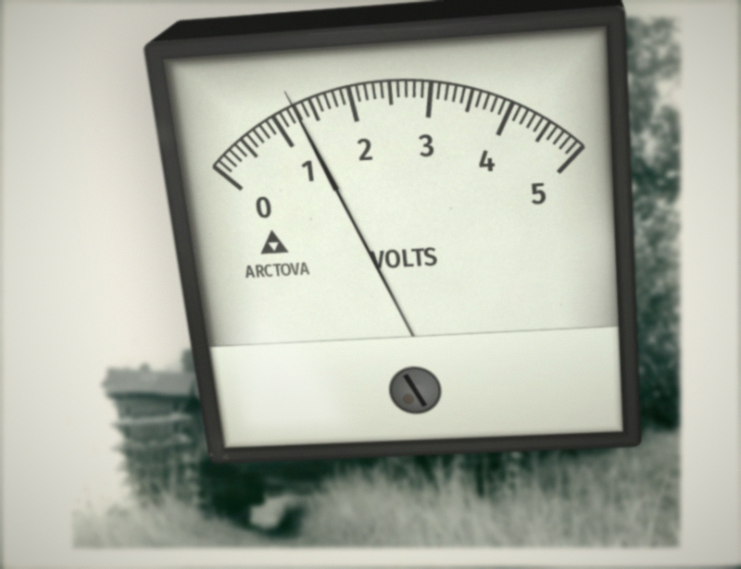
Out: 1.3 (V)
